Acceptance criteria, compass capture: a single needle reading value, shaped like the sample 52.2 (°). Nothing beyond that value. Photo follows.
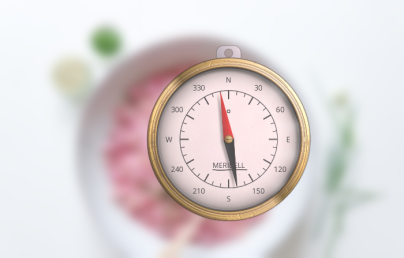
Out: 350 (°)
